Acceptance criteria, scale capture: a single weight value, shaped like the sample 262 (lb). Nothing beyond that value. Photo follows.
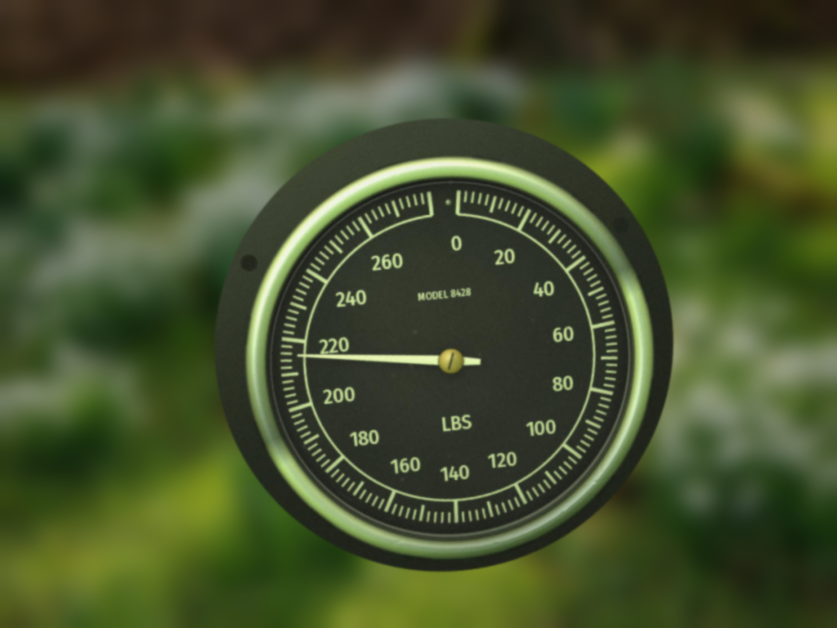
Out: 216 (lb)
